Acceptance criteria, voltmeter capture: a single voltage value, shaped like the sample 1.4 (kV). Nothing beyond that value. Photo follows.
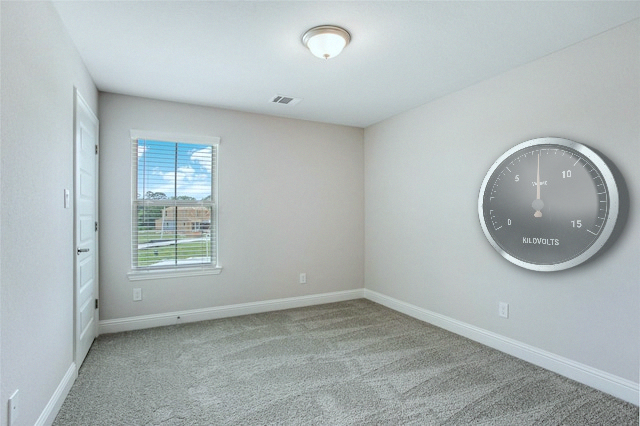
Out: 7.5 (kV)
